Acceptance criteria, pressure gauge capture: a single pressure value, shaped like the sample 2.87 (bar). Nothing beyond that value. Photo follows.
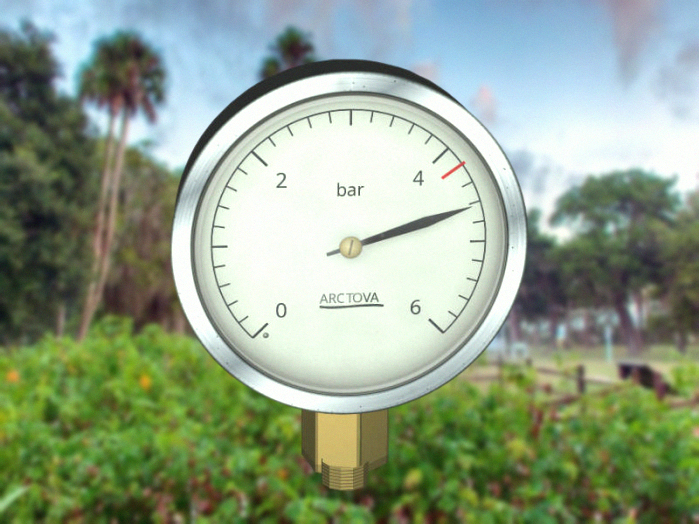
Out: 4.6 (bar)
